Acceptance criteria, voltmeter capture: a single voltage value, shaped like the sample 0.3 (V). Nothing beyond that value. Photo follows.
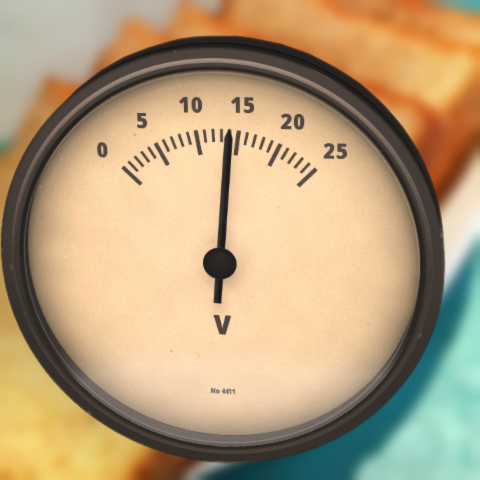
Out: 14 (V)
